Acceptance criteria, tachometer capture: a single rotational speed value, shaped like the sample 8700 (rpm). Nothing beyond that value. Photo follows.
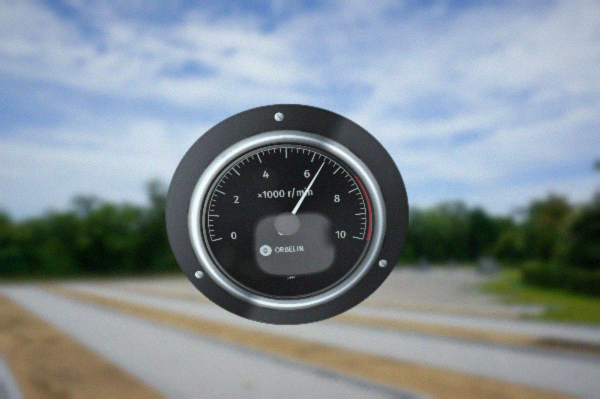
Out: 6400 (rpm)
